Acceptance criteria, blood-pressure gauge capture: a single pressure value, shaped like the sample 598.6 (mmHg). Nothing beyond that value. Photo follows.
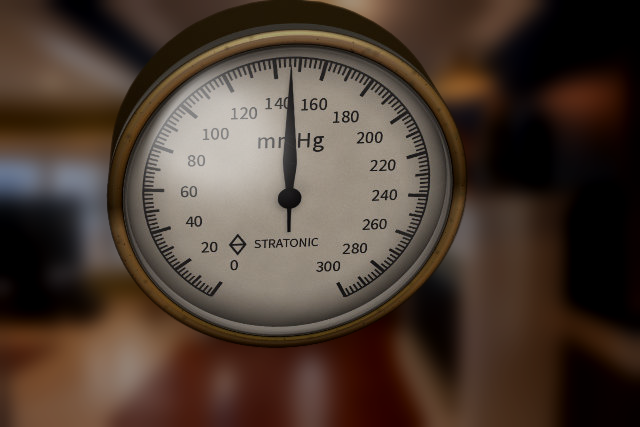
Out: 146 (mmHg)
